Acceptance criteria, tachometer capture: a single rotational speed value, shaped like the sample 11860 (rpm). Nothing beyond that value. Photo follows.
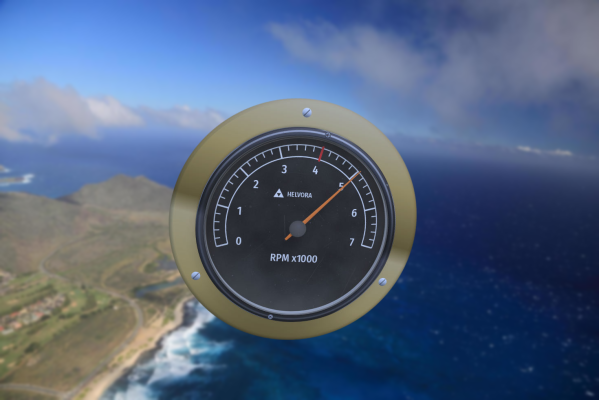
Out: 5000 (rpm)
